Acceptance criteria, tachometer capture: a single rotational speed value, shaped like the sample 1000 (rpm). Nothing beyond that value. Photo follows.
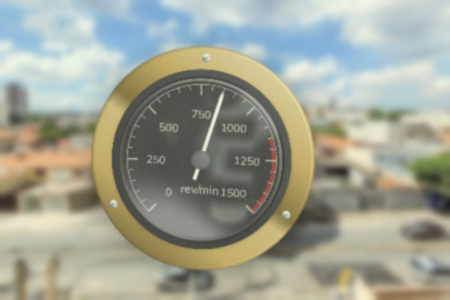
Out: 850 (rpm)
